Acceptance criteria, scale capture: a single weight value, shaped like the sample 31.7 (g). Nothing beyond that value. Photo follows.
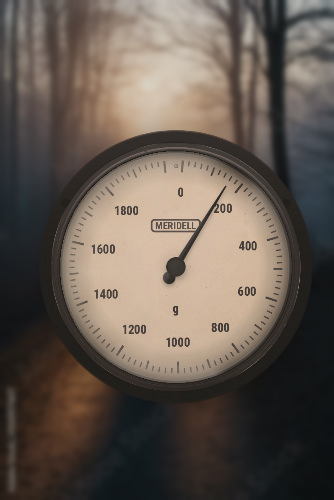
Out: 160 (g)
